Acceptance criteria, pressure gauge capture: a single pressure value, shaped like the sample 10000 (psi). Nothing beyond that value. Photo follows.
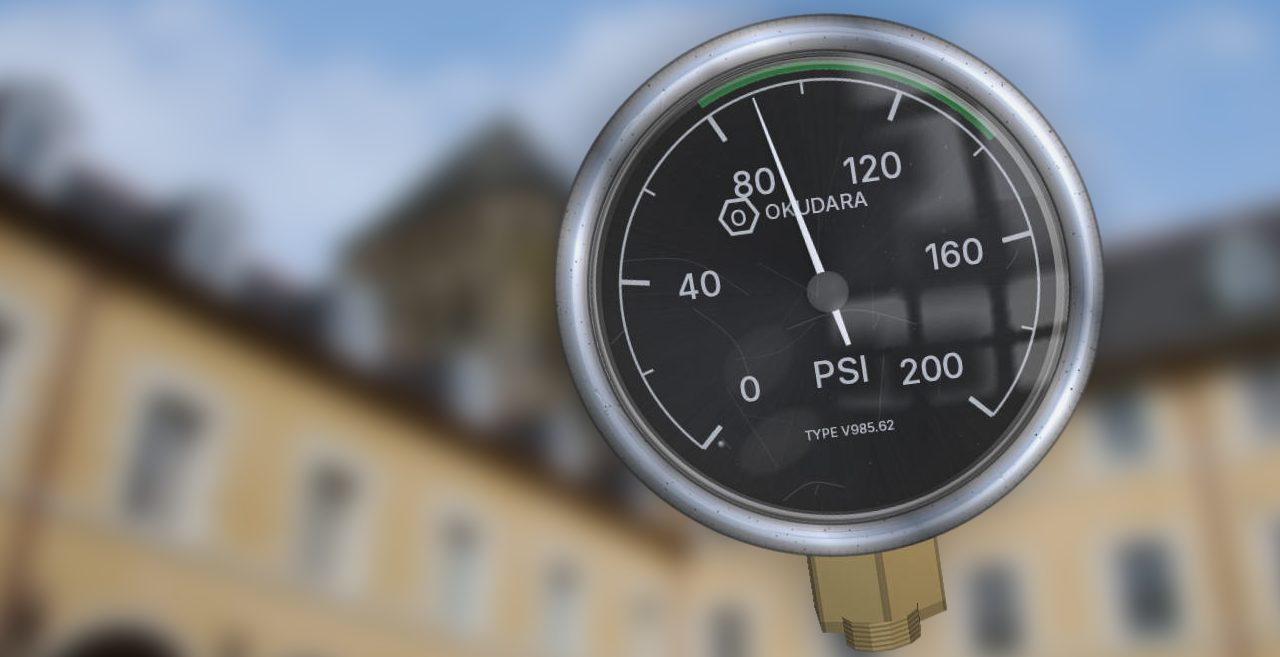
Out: 90 (psi)
